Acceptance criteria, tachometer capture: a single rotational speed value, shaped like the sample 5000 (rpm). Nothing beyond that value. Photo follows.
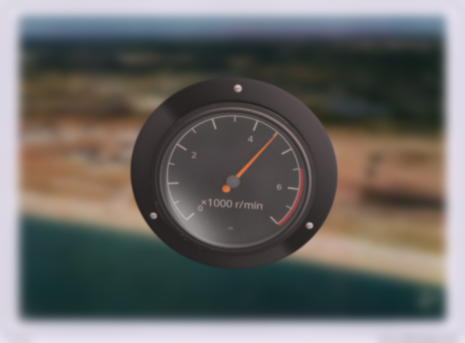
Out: 4500 (rpm)
